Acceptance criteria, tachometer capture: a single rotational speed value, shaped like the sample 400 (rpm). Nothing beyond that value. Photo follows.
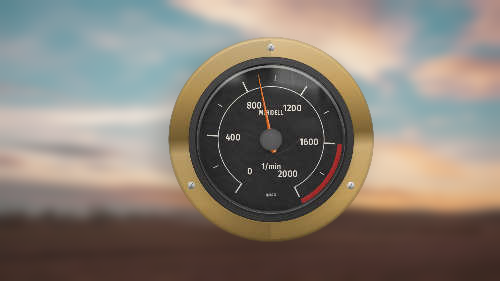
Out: 900 (rpm)
